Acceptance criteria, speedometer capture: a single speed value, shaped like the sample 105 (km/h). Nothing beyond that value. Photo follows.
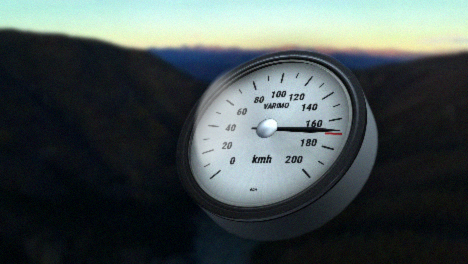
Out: 170 (km/h)
